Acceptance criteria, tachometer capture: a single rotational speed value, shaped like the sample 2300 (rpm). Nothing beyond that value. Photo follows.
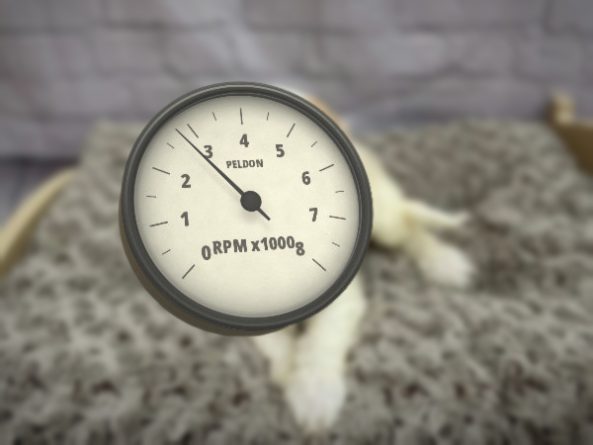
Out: 2750 (rpm)
